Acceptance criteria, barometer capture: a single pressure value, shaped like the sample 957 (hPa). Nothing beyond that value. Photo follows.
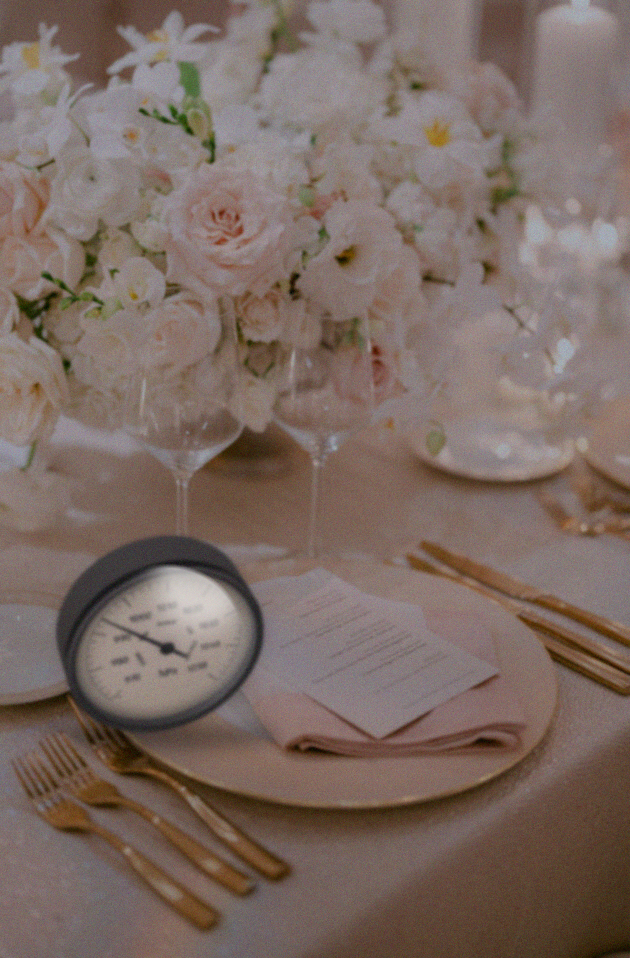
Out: 994 (hPa)
